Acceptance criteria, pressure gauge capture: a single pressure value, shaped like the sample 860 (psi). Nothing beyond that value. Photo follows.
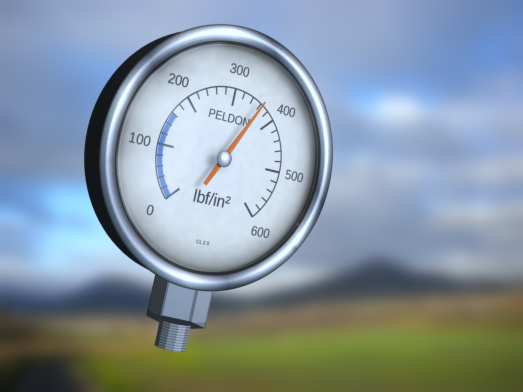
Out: 360 (psi)
